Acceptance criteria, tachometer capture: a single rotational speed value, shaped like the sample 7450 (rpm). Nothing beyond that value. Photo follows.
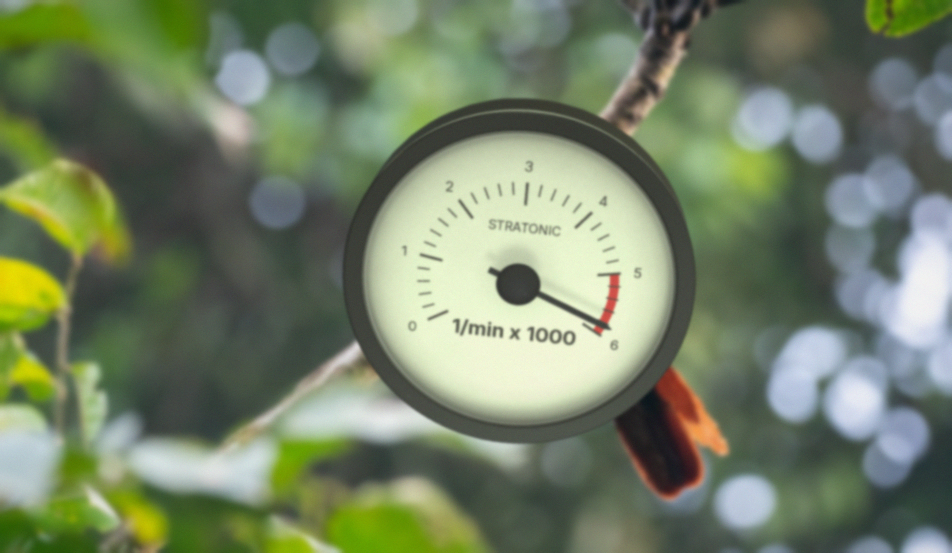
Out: 5800 (rpm)
